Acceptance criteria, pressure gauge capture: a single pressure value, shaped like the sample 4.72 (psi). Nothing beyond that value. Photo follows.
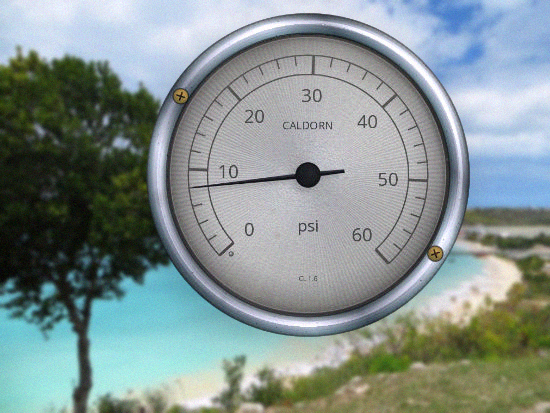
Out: 8 (psi)
